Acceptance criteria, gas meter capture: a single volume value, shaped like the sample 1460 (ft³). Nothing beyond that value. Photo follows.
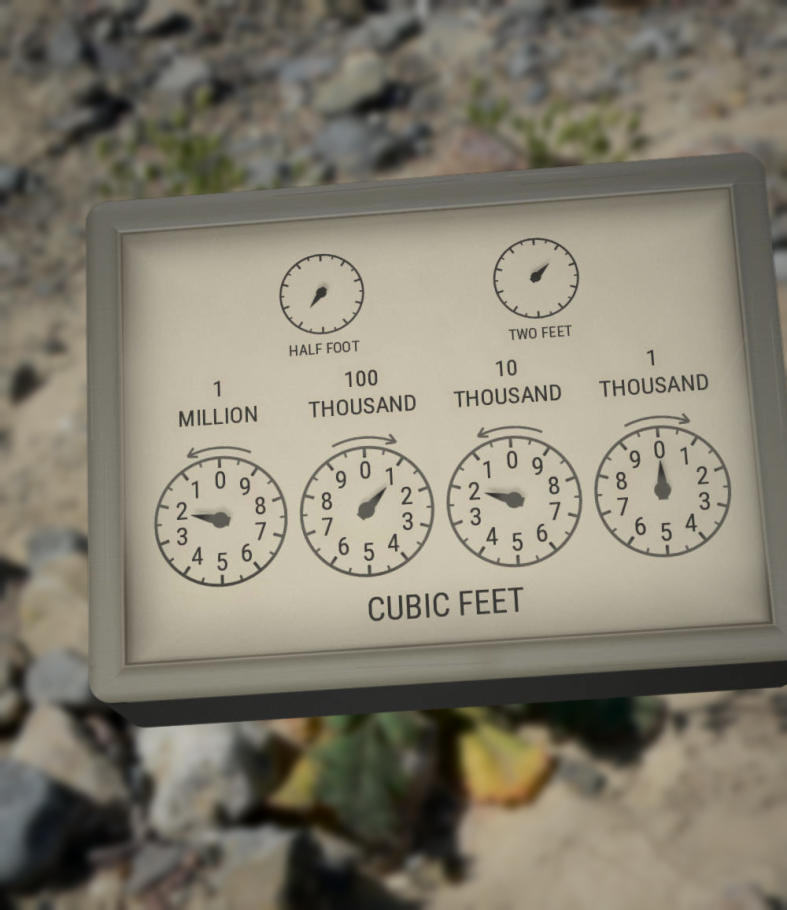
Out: 212000 (ft³)
